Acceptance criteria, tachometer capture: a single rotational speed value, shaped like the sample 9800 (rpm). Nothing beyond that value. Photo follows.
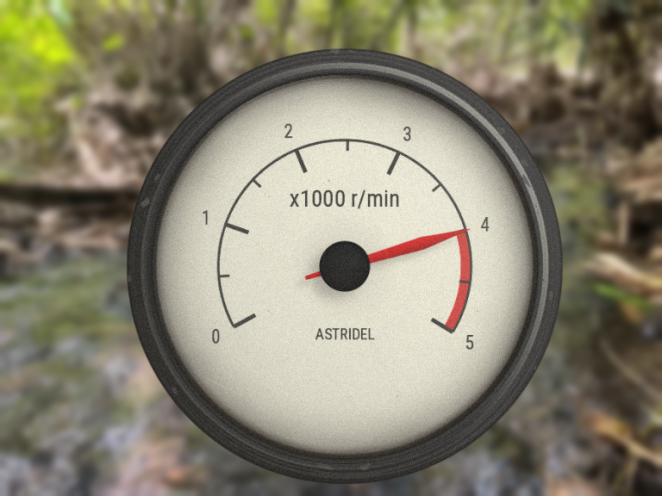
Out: 4000 (rpm)
